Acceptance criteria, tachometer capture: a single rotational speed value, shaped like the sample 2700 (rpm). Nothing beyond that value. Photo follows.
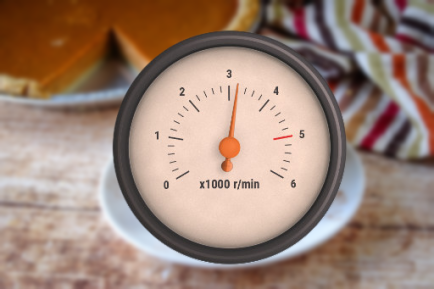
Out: 3200 (rpm)
